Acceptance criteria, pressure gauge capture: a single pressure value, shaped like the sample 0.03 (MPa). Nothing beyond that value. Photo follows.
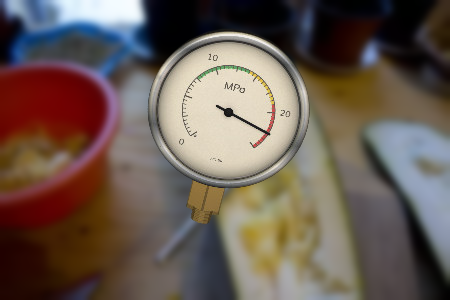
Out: 22.5 (MPa)
